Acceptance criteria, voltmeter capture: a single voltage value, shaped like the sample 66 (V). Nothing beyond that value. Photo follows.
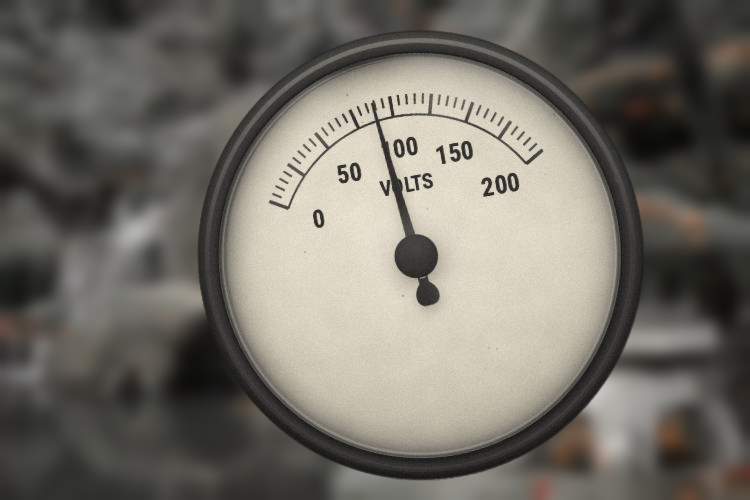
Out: 90 (V)
